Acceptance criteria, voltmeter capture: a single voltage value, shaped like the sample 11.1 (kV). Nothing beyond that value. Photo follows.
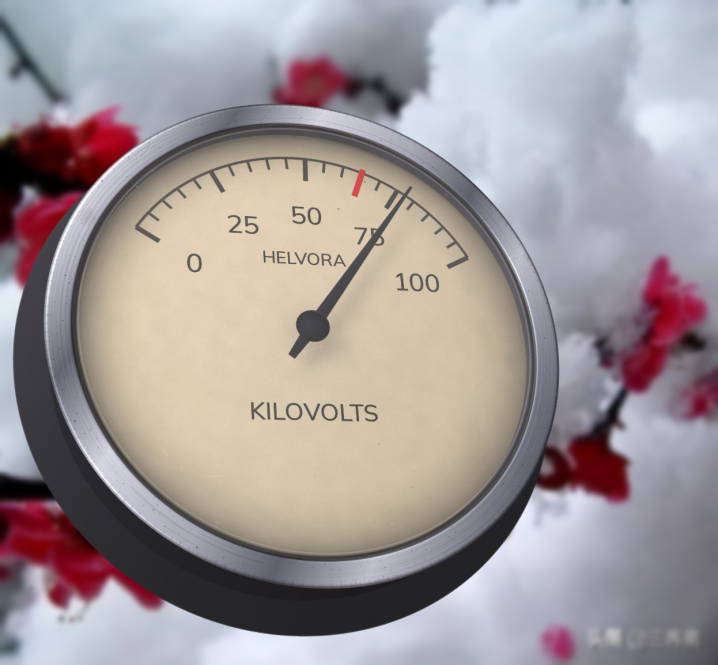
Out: 77.5 (kV)
